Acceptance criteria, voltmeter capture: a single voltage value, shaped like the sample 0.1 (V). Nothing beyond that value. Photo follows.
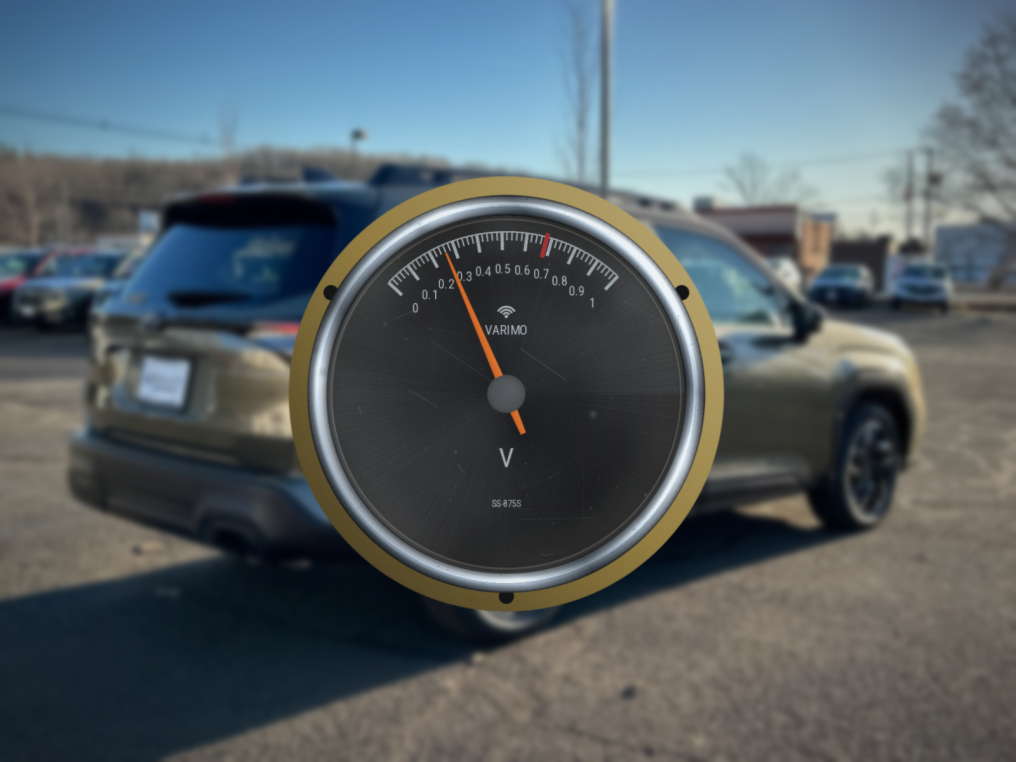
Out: 0.26 (V)
